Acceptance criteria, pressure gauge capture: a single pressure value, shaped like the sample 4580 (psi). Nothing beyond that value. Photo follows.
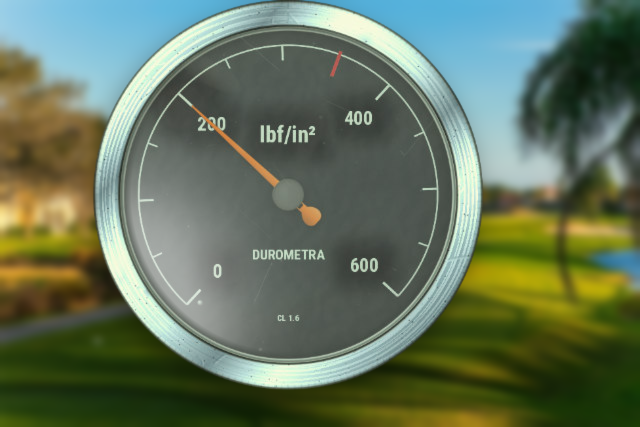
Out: 200 (psi)
